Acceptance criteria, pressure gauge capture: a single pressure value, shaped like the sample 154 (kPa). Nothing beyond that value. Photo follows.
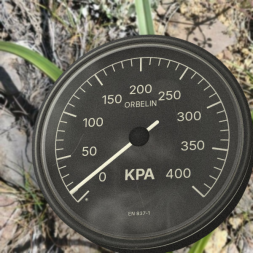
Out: 10 (kPa)
